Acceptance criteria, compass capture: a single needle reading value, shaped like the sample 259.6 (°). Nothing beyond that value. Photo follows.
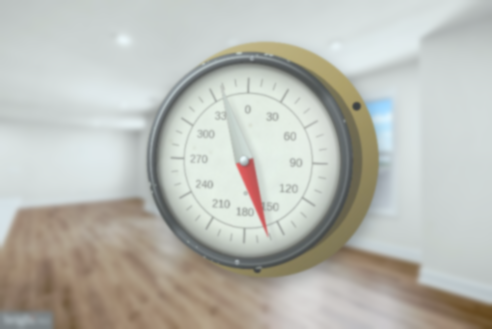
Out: 160 (°)
